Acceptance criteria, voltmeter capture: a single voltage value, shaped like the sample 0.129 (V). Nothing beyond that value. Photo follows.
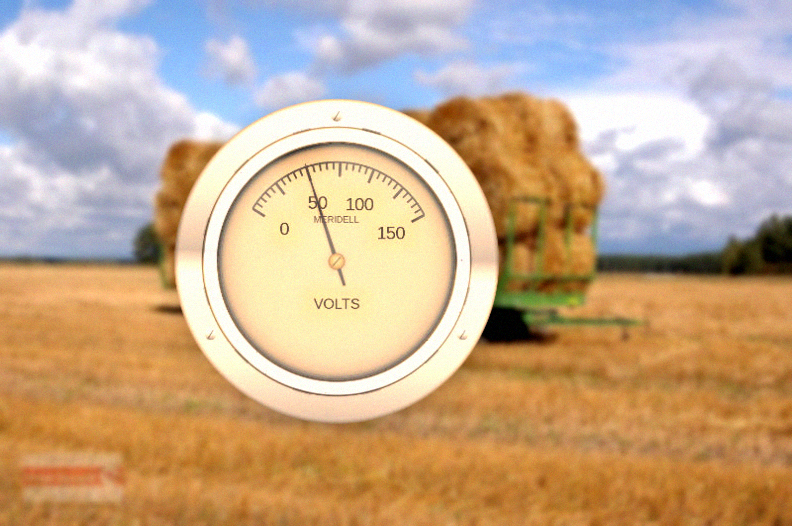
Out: 50 (V)
